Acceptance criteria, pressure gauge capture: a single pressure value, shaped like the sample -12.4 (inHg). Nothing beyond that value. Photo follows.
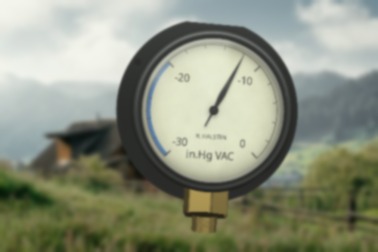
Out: -12 (inHg)
